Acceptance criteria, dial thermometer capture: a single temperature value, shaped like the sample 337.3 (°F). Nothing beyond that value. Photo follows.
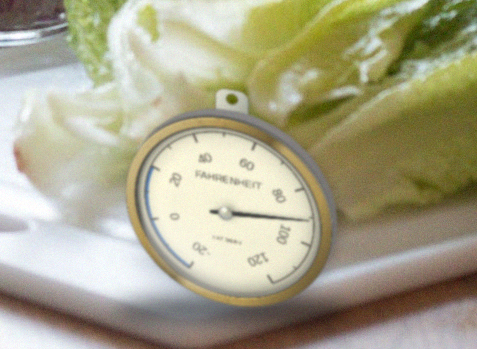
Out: 90 (°F)
